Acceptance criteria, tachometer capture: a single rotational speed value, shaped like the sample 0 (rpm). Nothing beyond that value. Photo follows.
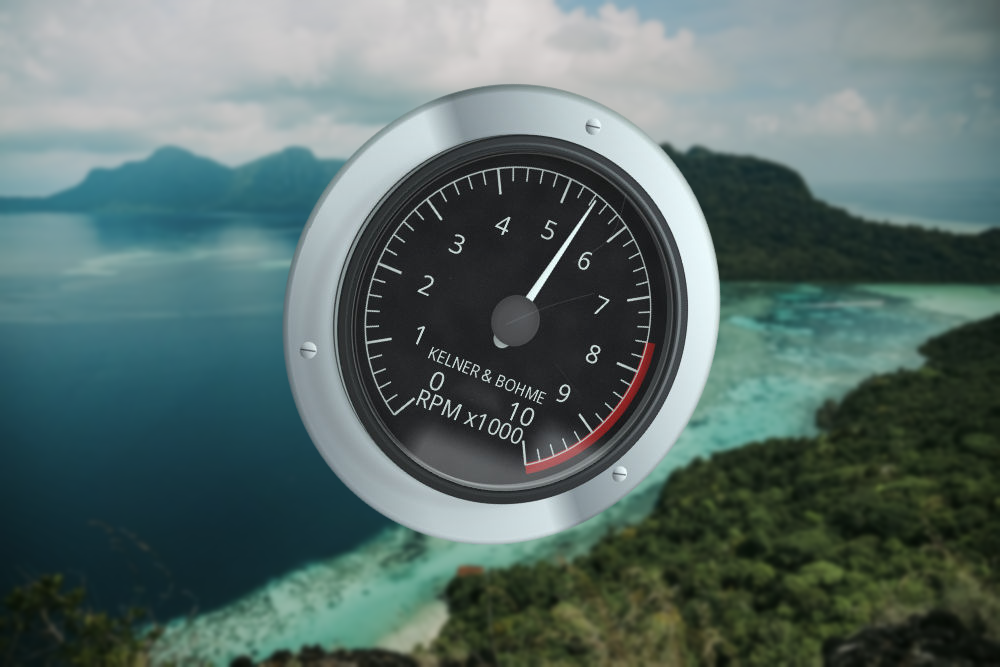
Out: 5400 (rpm)
